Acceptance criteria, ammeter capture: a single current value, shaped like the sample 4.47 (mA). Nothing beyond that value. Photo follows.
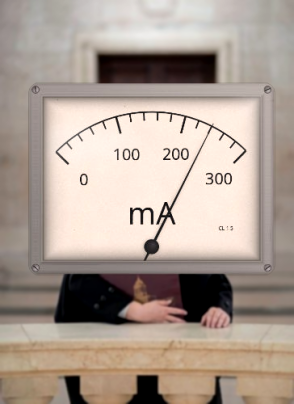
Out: 240 (mA)
